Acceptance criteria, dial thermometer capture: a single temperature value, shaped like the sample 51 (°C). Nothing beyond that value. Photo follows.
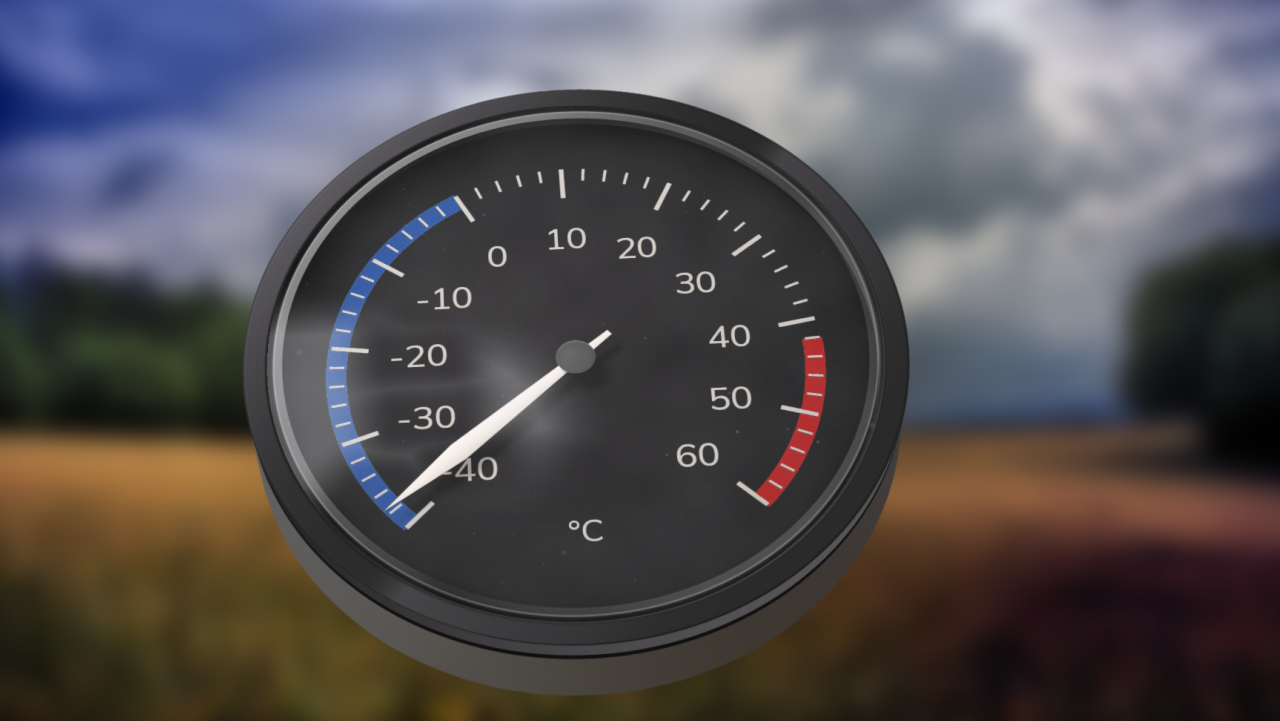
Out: -38 (°C)
